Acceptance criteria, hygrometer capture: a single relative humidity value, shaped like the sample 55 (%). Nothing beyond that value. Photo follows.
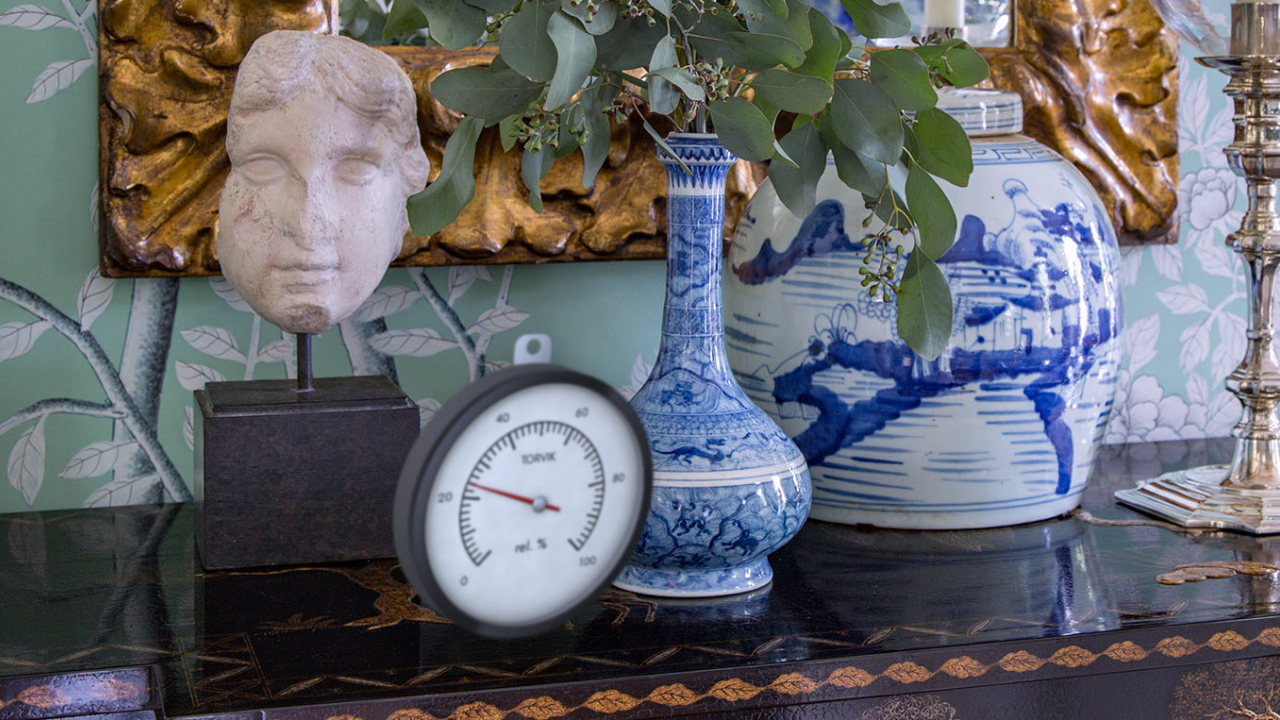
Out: 24 (%)
